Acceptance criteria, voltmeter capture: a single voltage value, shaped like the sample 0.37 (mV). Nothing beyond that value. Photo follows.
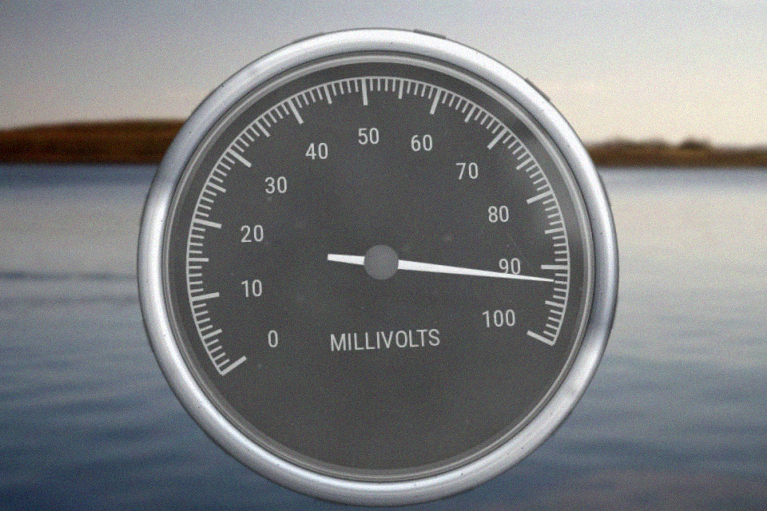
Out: 92 (mV)
